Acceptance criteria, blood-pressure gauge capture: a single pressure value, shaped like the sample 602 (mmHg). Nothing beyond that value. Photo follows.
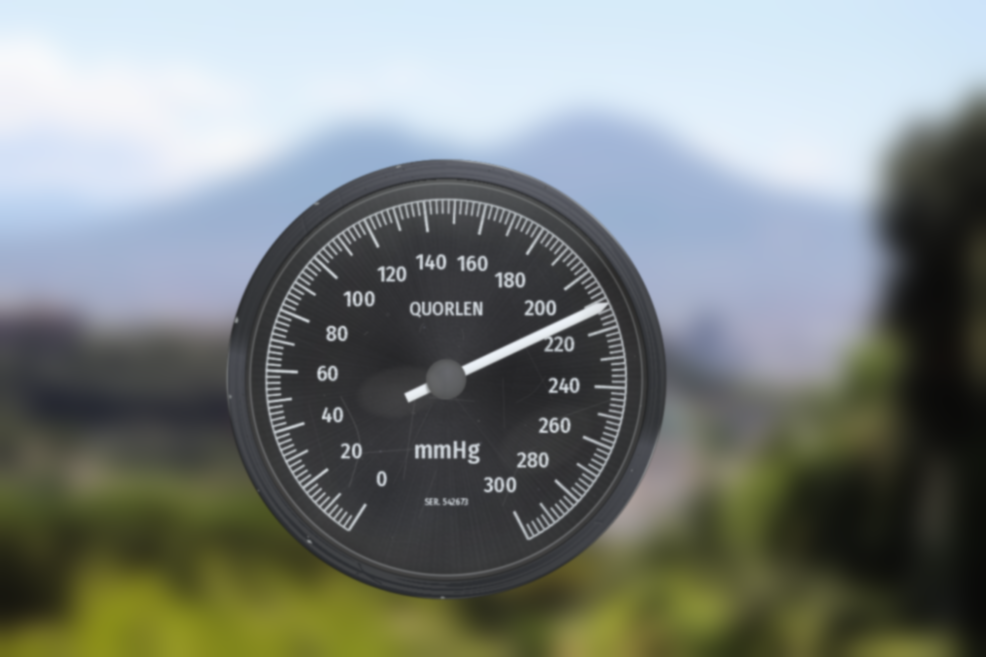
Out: 212 (mmHg)
